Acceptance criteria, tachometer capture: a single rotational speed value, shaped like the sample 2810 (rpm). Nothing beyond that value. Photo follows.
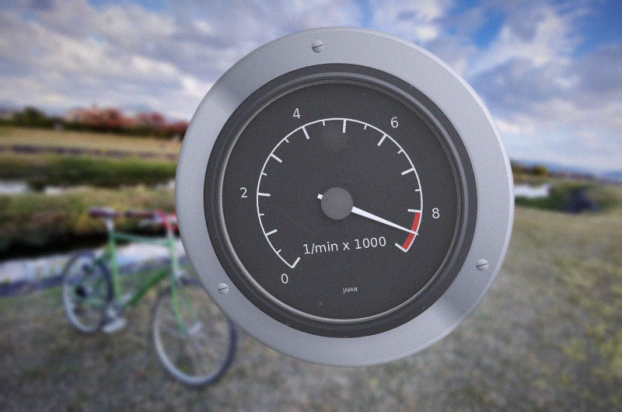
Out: 8500 (rpm)
